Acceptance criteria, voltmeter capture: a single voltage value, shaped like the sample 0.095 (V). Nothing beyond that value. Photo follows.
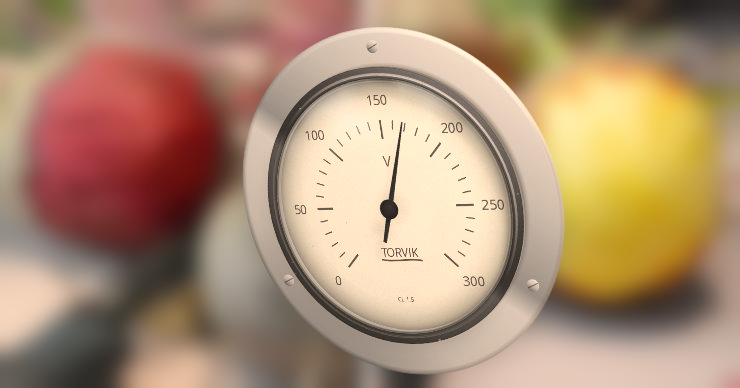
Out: 170 (V)
